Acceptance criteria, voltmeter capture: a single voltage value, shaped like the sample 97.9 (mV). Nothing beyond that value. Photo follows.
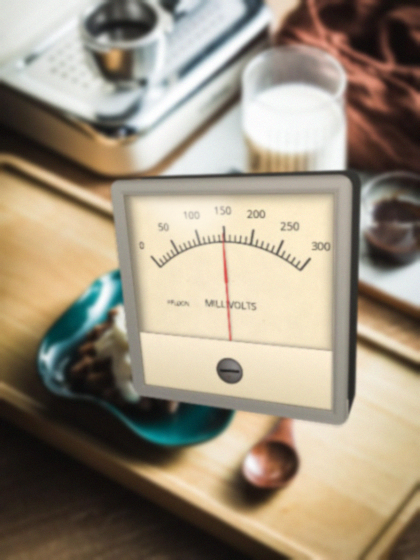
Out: 150 (mV)
